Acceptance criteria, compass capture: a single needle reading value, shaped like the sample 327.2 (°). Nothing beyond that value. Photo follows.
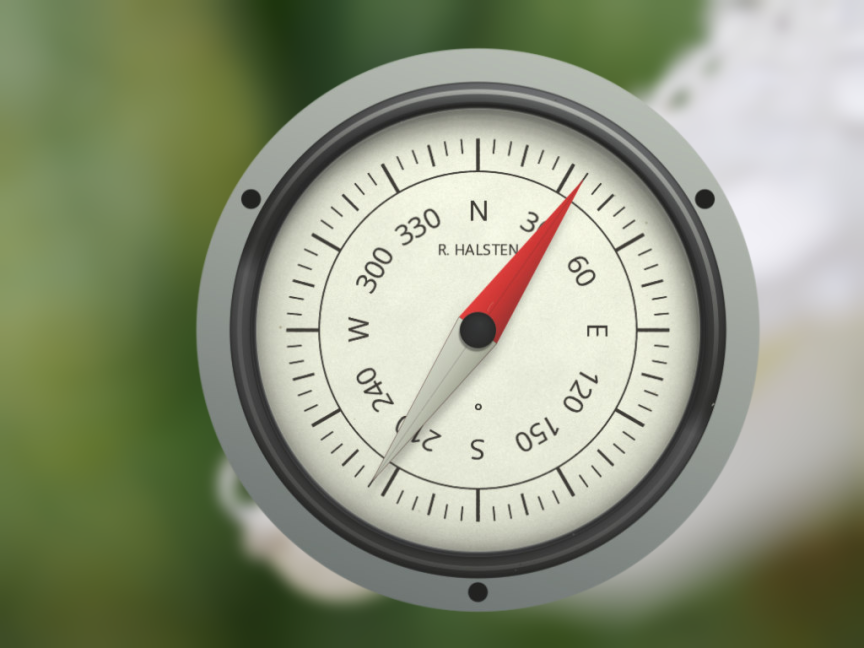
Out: 35 (°)
